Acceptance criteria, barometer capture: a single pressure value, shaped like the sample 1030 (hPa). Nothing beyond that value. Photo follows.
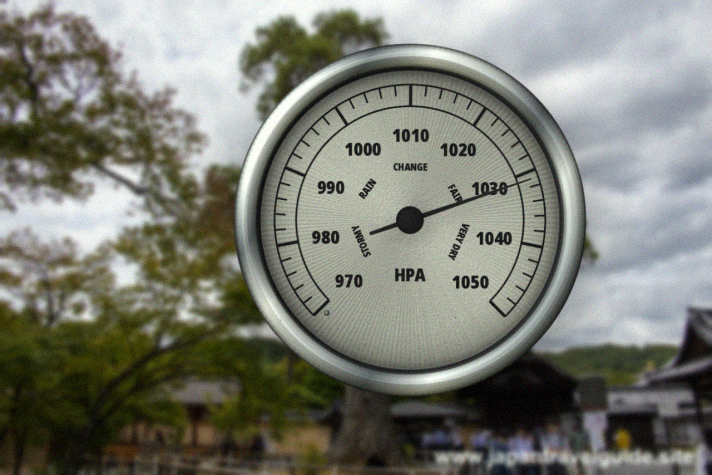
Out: 1031 (hPa)
